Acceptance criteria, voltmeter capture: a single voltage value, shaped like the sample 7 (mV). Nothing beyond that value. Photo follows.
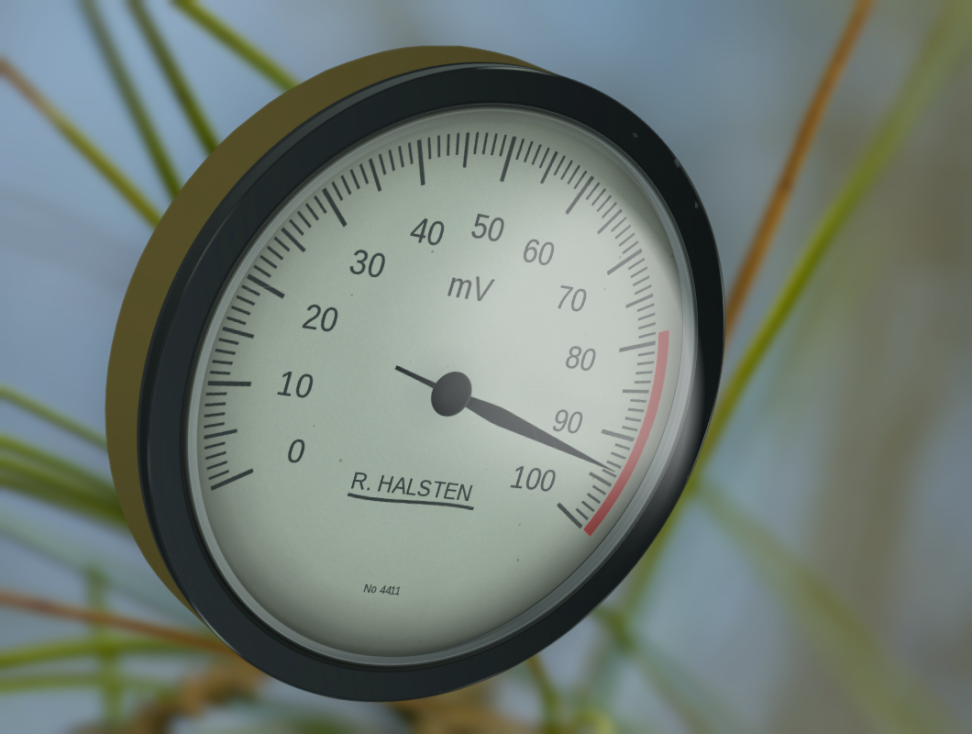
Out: 93.5 (mV)
